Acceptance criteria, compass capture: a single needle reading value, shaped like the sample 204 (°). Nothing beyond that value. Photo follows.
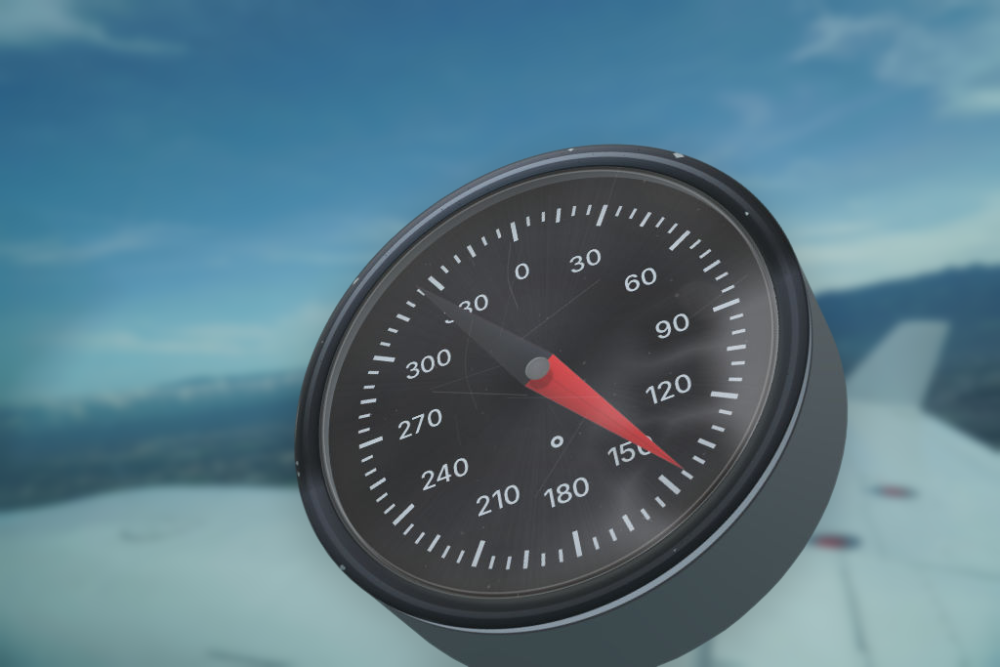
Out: 145 (°)
